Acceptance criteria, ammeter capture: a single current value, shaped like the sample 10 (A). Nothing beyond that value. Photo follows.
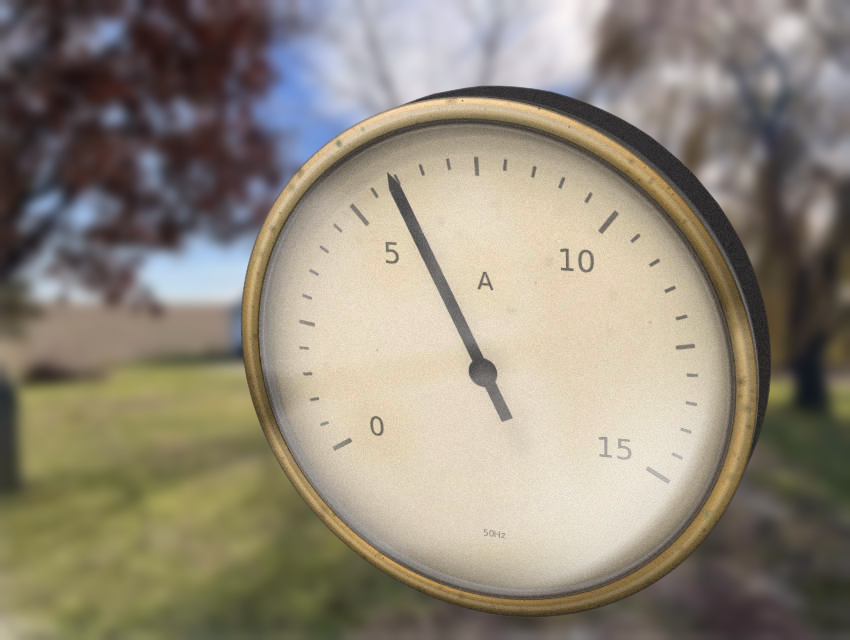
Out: 6 (A)
